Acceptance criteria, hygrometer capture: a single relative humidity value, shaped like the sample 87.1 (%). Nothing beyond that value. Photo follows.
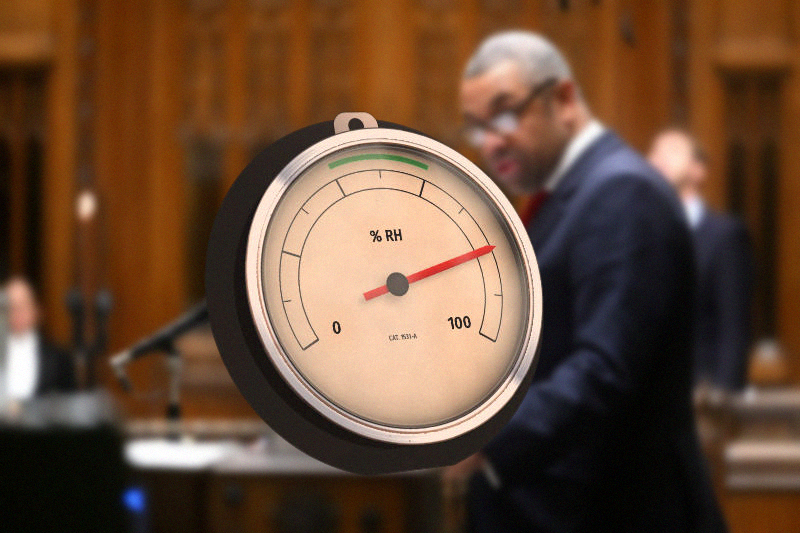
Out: 80 (%)
